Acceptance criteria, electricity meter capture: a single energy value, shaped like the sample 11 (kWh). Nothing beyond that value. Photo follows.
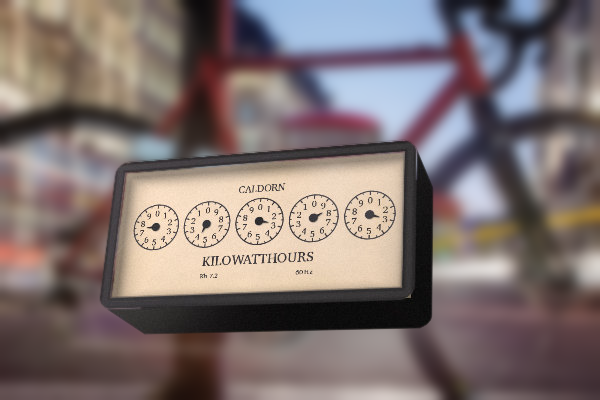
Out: 74283 (kWh)
